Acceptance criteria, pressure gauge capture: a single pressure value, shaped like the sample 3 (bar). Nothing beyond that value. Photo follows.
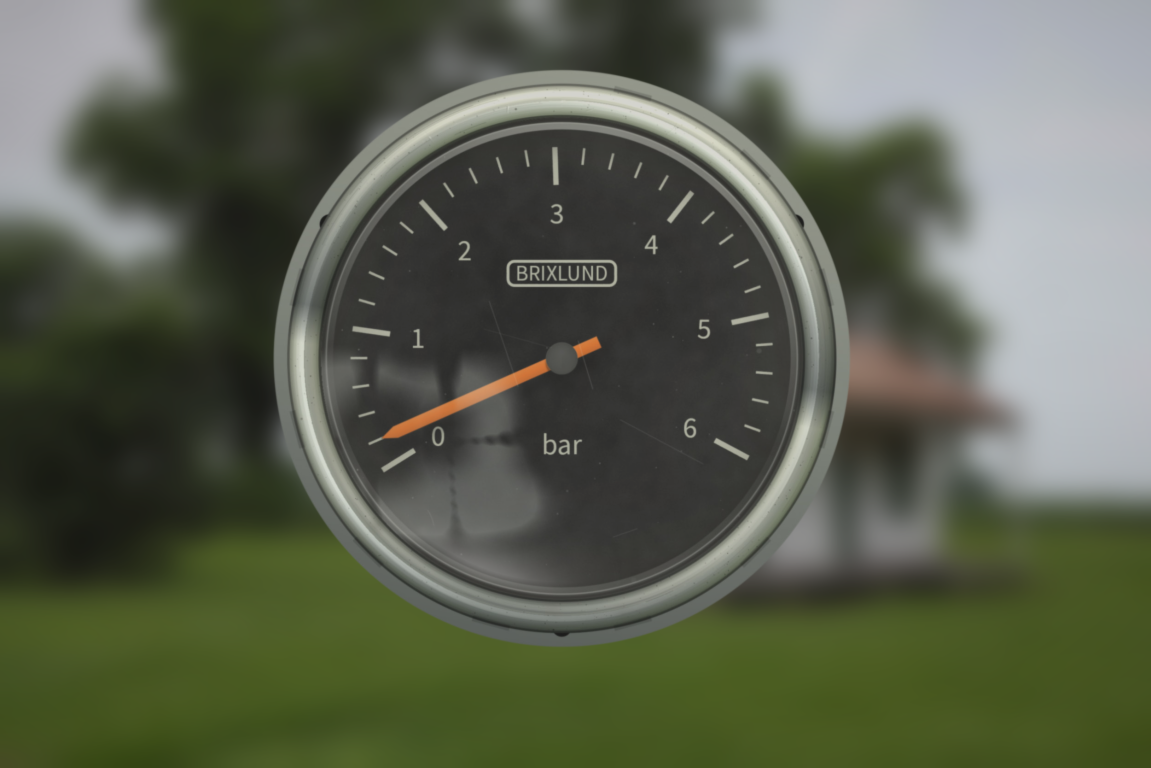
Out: 0.2 (bar)
